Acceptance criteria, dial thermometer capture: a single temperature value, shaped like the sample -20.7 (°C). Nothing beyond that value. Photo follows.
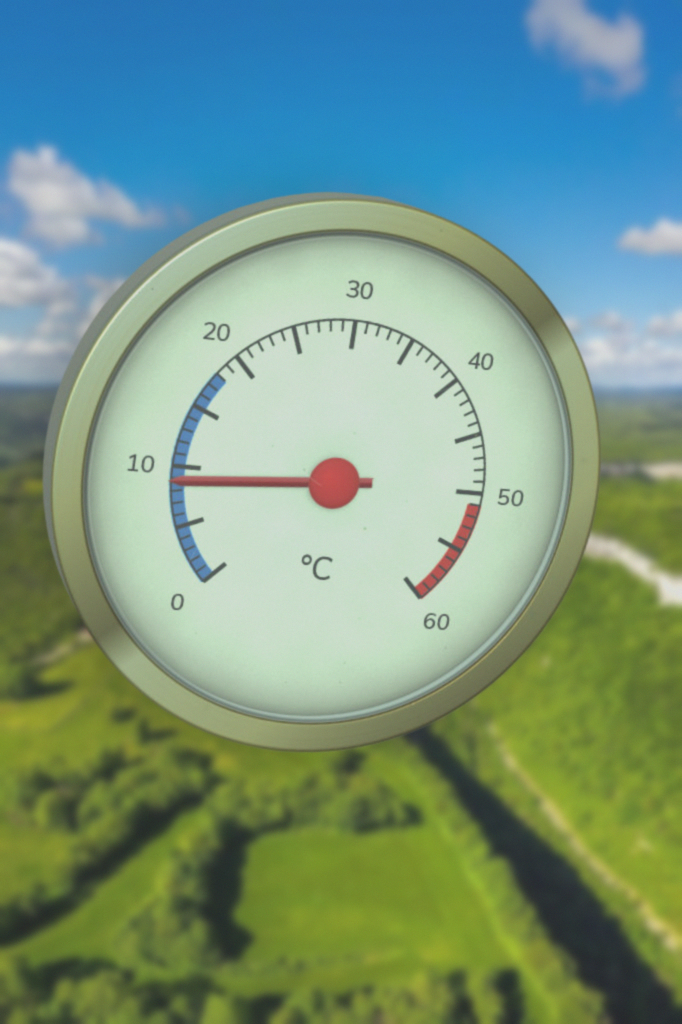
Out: 9 (°C)
